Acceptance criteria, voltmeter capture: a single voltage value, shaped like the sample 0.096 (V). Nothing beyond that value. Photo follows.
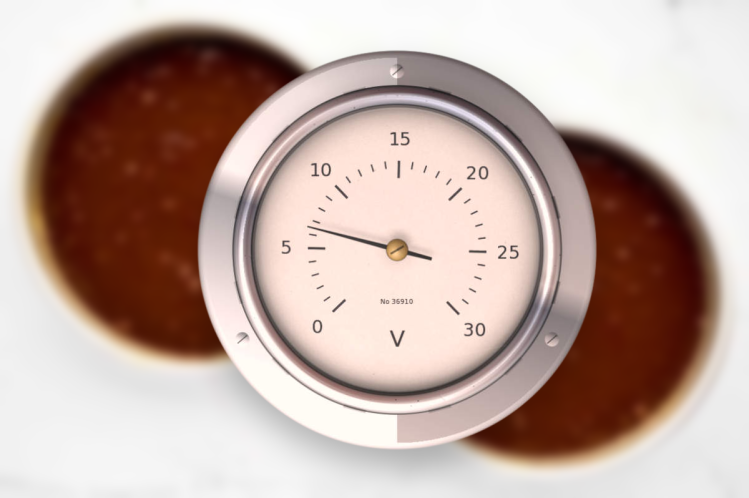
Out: 6.5 (V)
